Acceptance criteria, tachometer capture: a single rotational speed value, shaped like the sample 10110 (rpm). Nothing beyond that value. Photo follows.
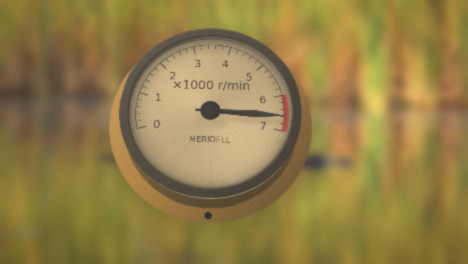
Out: 6600 (rpm)
